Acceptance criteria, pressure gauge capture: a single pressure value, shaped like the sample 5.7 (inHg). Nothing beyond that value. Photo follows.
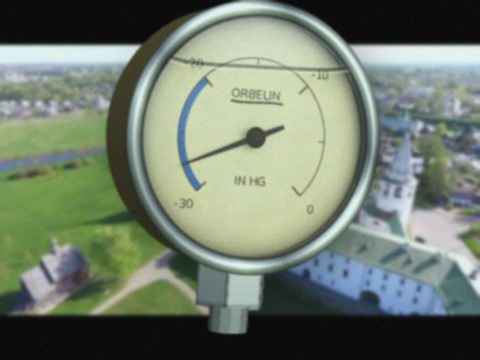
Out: -27.5 (inHg)
